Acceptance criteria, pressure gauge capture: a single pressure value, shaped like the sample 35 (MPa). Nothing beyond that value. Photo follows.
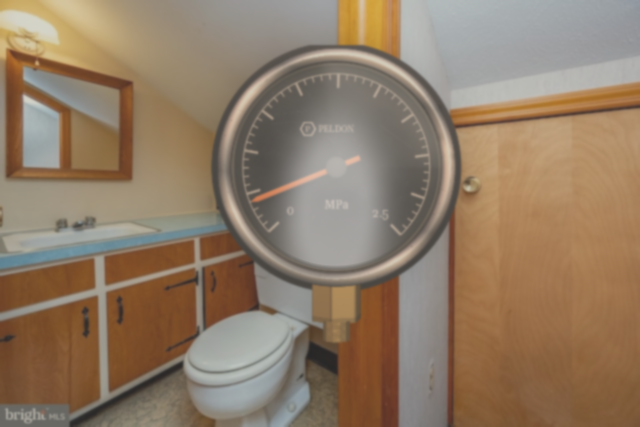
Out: 0.2 (MPa)
